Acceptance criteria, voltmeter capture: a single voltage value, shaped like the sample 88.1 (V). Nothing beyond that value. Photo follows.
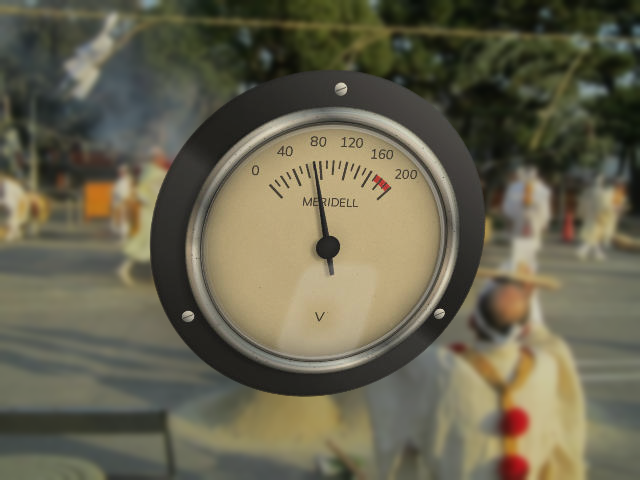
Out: 70 (V)
